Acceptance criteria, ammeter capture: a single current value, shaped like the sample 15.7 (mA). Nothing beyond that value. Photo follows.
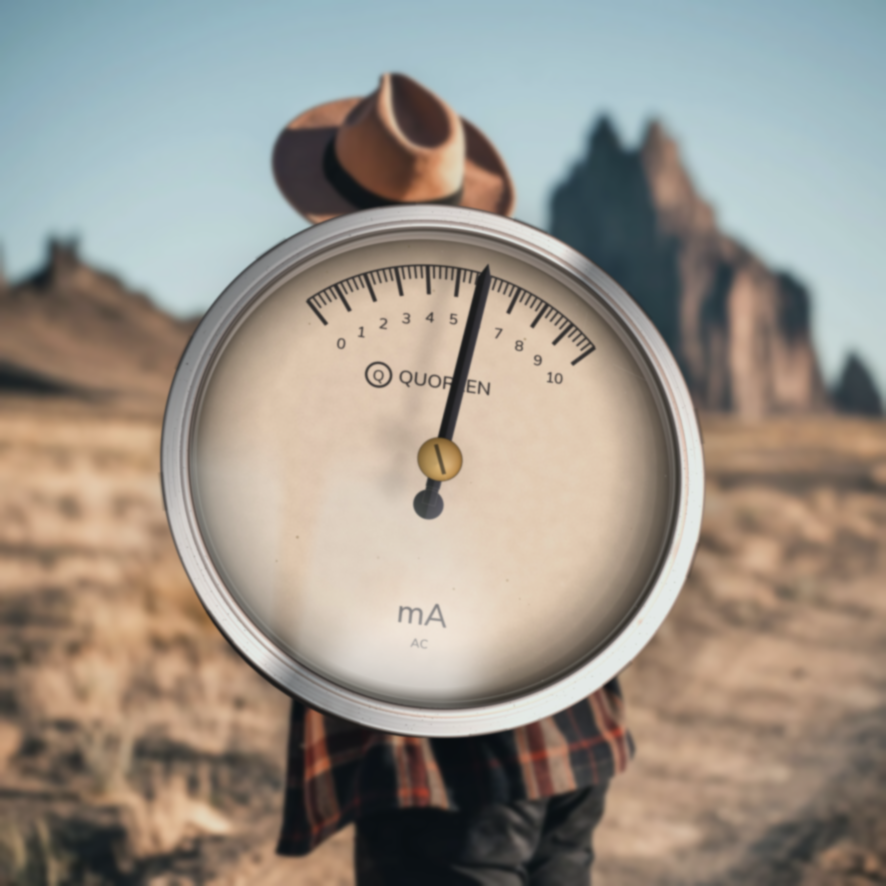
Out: 5.8 (mA)
